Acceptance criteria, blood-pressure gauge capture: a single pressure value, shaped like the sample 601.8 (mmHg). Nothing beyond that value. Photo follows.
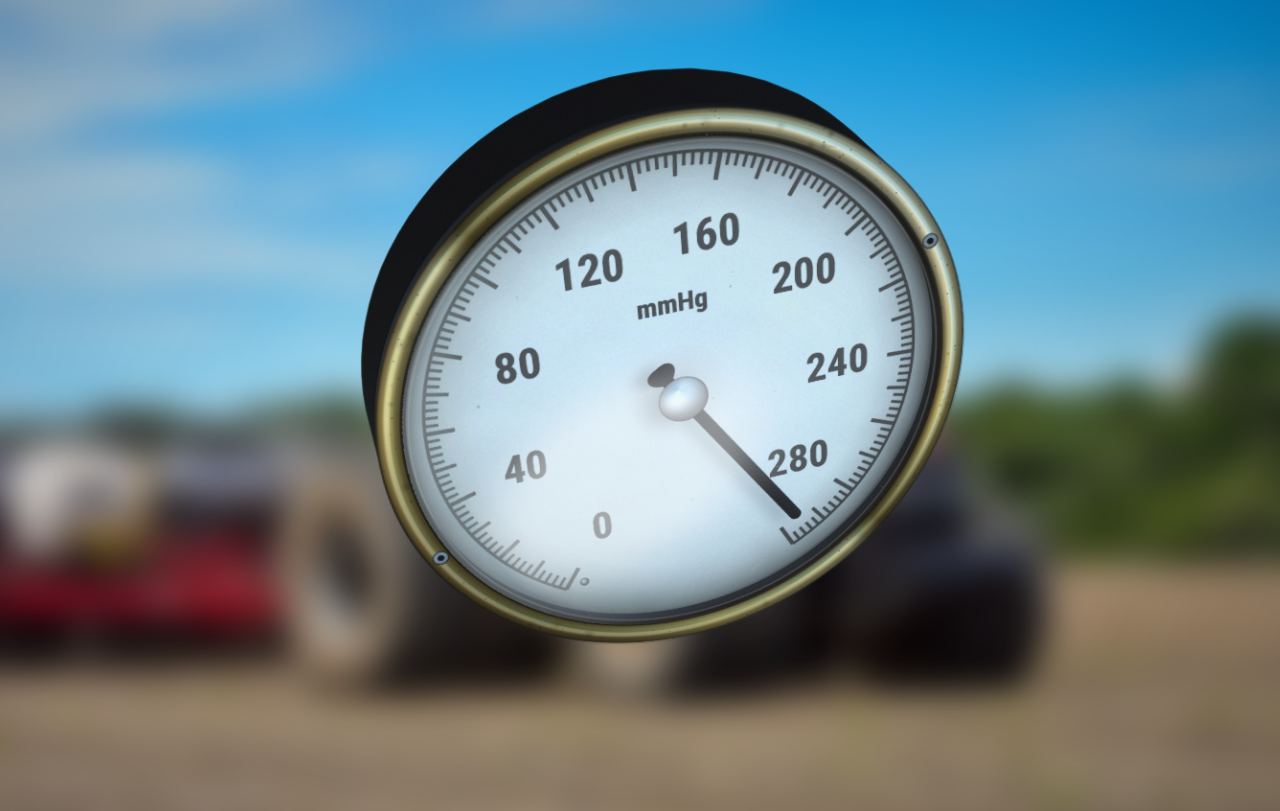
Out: 294 (mmHg)
